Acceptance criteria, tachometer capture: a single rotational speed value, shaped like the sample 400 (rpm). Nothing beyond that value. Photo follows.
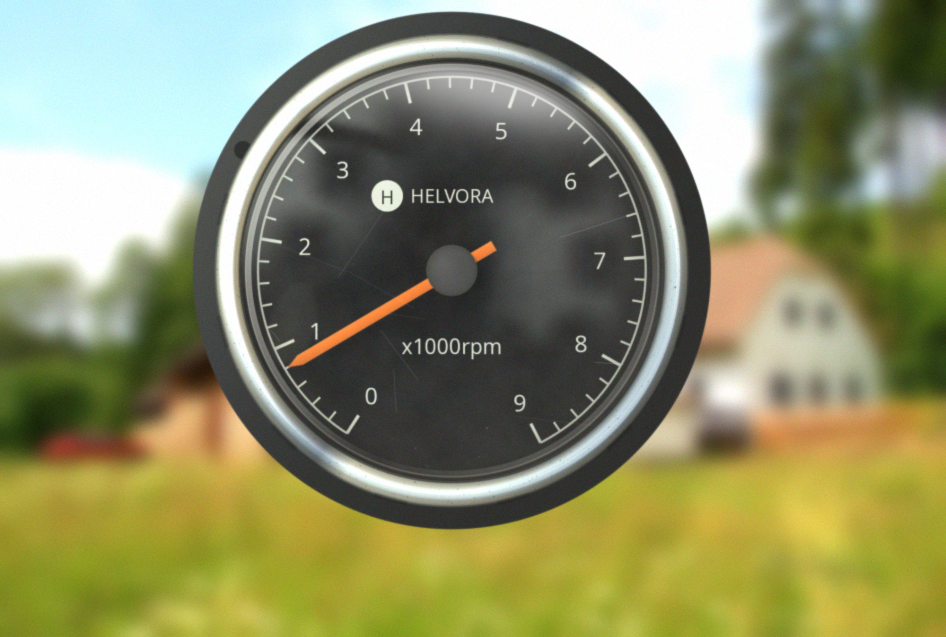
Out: 800 (rpm)
